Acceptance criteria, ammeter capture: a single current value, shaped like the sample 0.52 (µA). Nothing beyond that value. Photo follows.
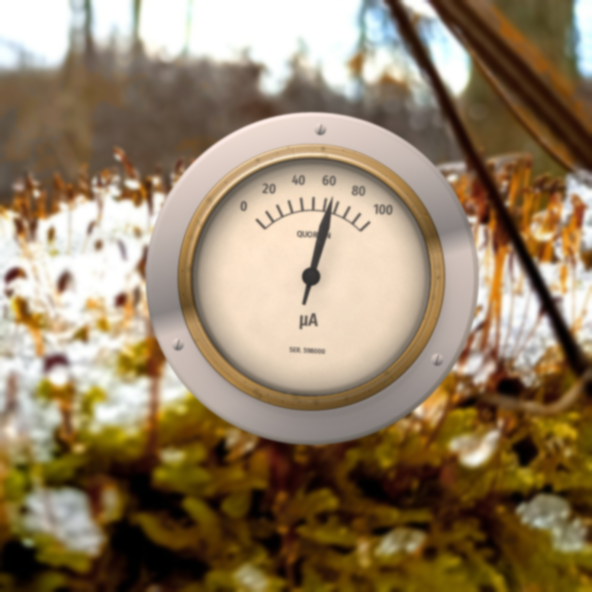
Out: 65 (µA)
